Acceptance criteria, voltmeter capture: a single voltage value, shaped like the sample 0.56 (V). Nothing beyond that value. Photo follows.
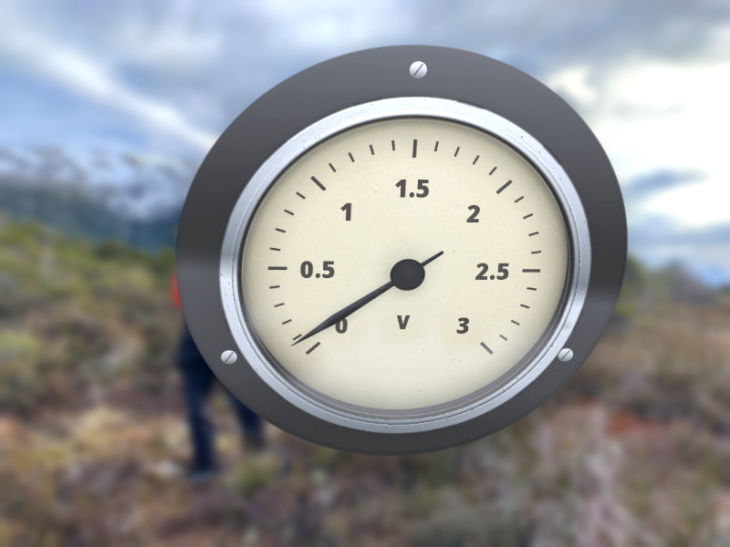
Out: 0.1 (V)
